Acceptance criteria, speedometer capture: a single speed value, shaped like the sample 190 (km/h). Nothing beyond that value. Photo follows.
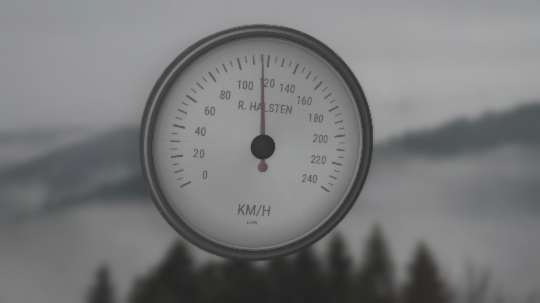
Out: 115 (km/h)
